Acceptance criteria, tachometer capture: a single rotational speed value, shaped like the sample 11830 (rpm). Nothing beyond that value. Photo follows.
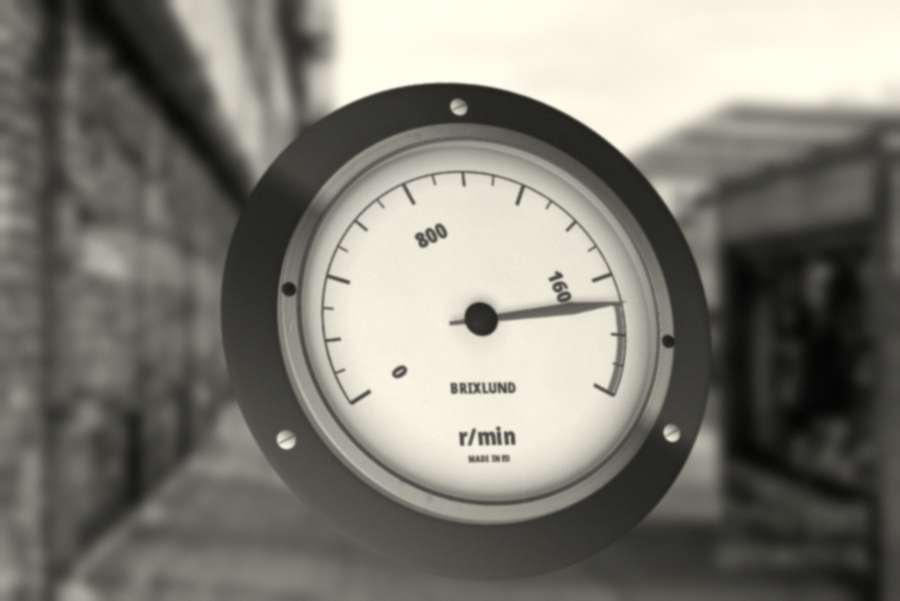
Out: 1700 (rpm)
